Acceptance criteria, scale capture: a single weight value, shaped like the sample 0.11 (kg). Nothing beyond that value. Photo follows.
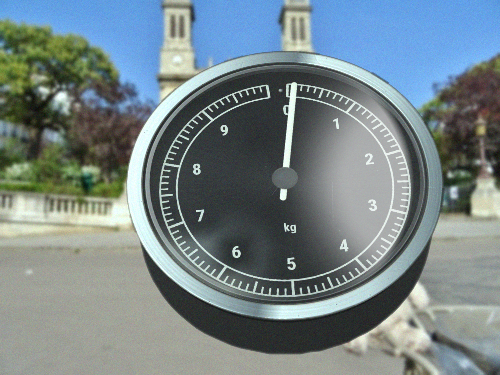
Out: 0.1 (kg)
